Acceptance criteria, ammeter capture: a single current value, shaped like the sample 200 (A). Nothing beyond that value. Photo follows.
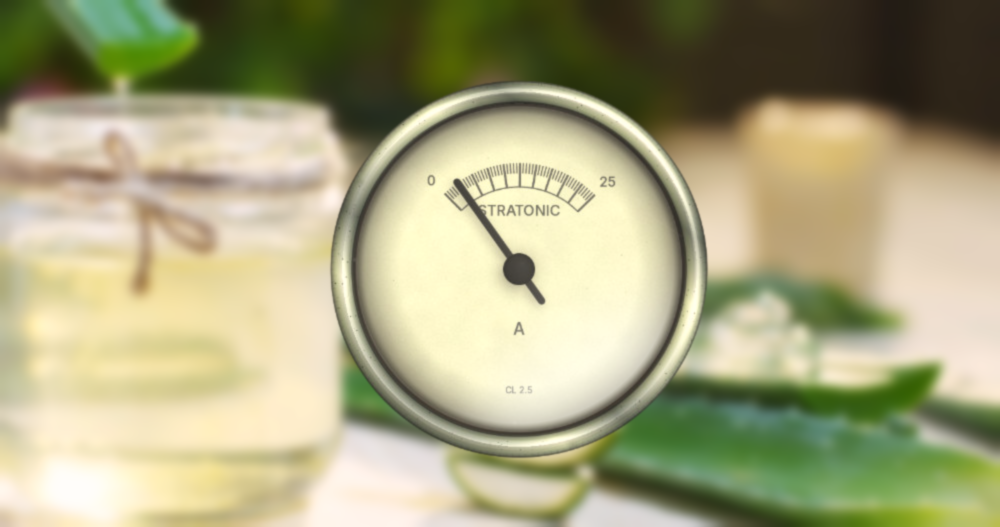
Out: 2.5 (A)
